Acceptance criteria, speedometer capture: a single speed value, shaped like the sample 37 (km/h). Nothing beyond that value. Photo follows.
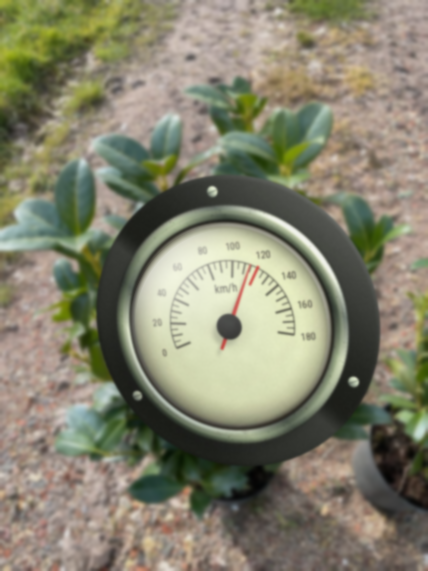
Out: 115 (km/h)
